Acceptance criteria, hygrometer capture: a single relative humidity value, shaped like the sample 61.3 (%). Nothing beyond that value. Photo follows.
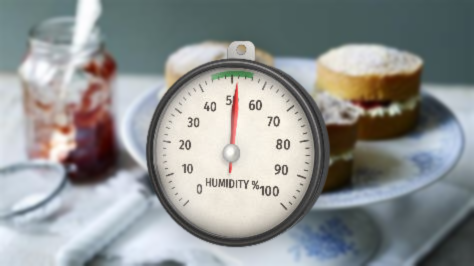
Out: 52 (%)
